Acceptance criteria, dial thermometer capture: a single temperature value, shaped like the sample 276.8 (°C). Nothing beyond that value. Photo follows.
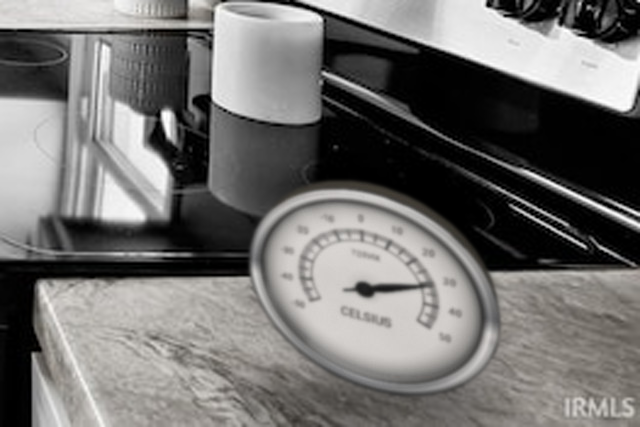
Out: 30 (°C)
